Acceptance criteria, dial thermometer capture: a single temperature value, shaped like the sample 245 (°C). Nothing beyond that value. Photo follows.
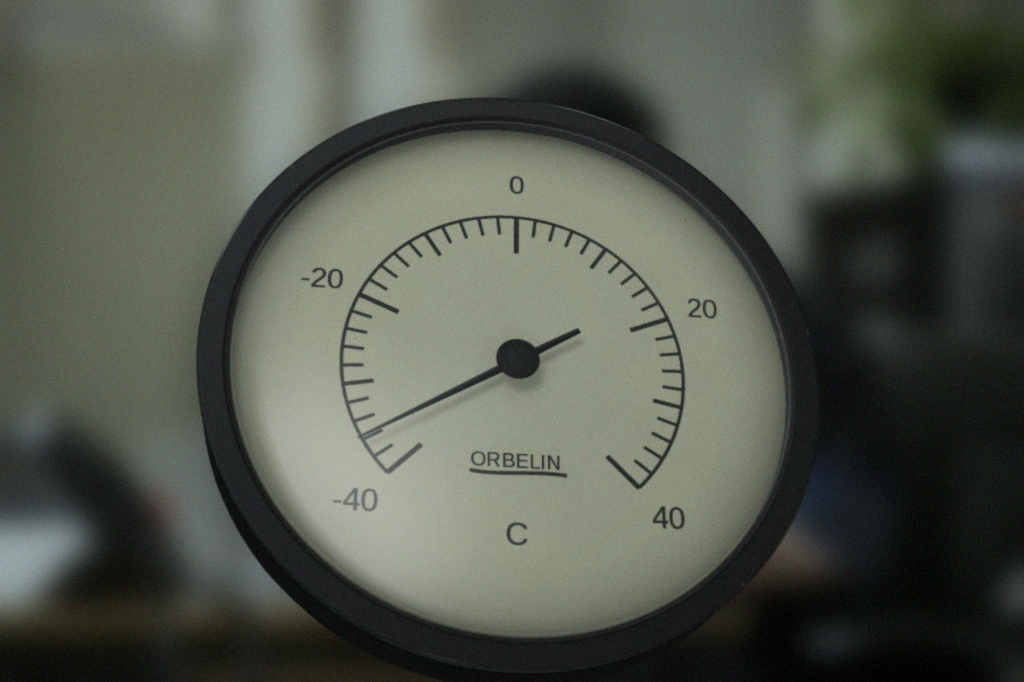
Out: -36 (°C)
